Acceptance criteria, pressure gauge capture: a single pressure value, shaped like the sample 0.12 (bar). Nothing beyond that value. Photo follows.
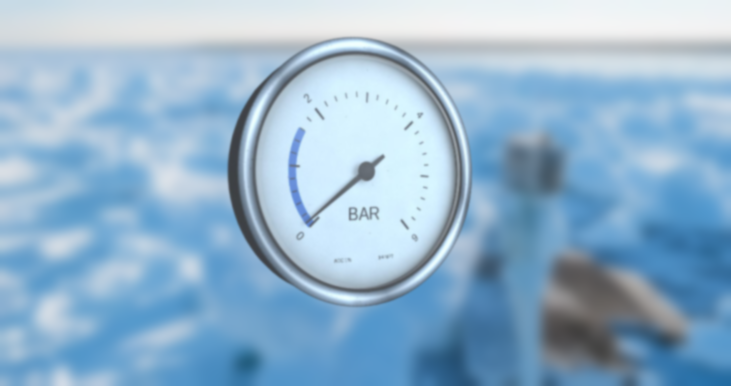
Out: 0.1 (bar)
